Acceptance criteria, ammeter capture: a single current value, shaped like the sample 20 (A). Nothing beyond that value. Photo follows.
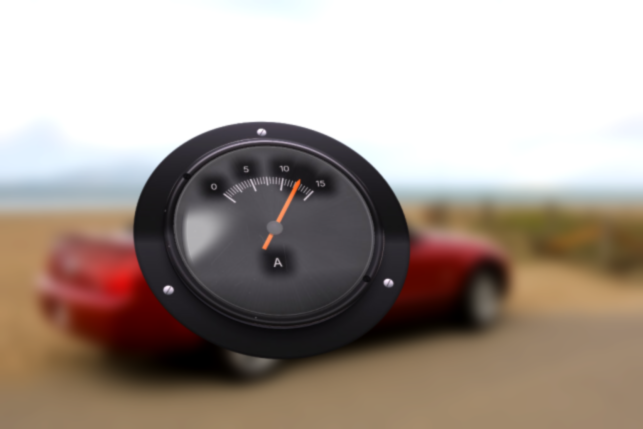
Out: 12.5 (A)
